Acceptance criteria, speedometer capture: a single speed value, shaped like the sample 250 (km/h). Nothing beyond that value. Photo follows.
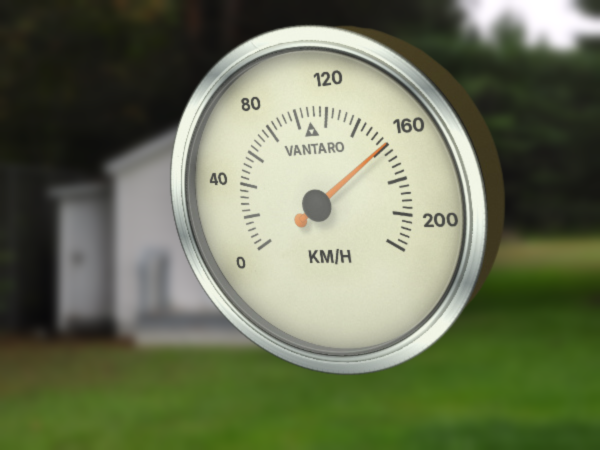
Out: 160 (km/h)
